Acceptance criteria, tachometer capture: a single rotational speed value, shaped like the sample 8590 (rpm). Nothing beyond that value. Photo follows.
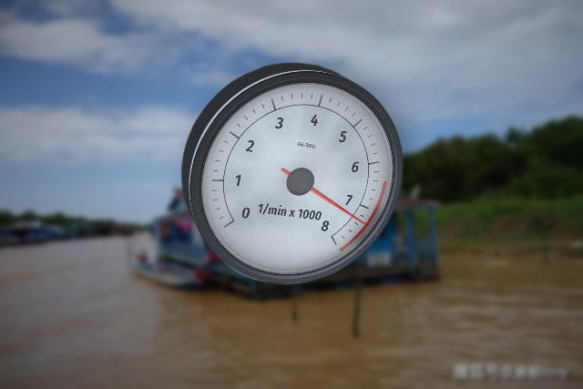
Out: 7300 (rpm)
